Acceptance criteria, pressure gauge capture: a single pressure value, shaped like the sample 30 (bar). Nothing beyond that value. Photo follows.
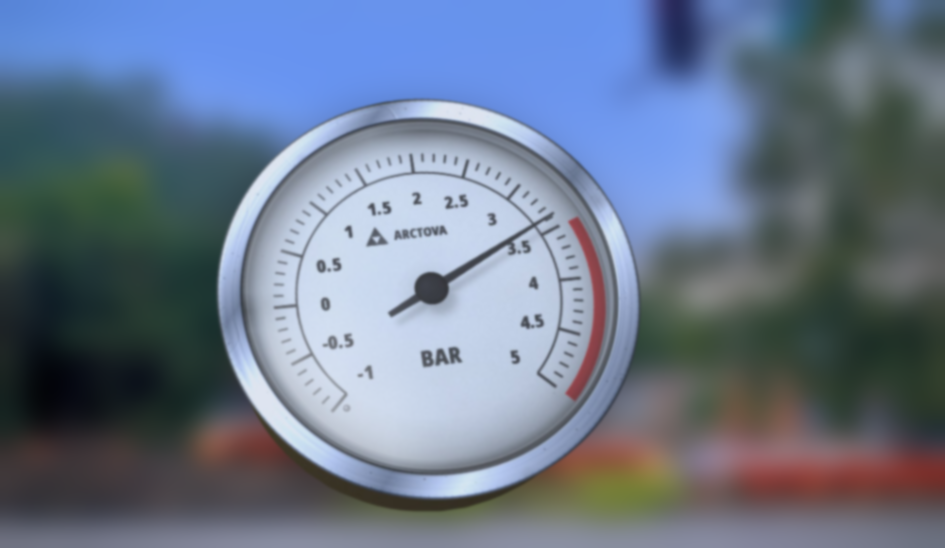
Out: 3.4 (bar)
